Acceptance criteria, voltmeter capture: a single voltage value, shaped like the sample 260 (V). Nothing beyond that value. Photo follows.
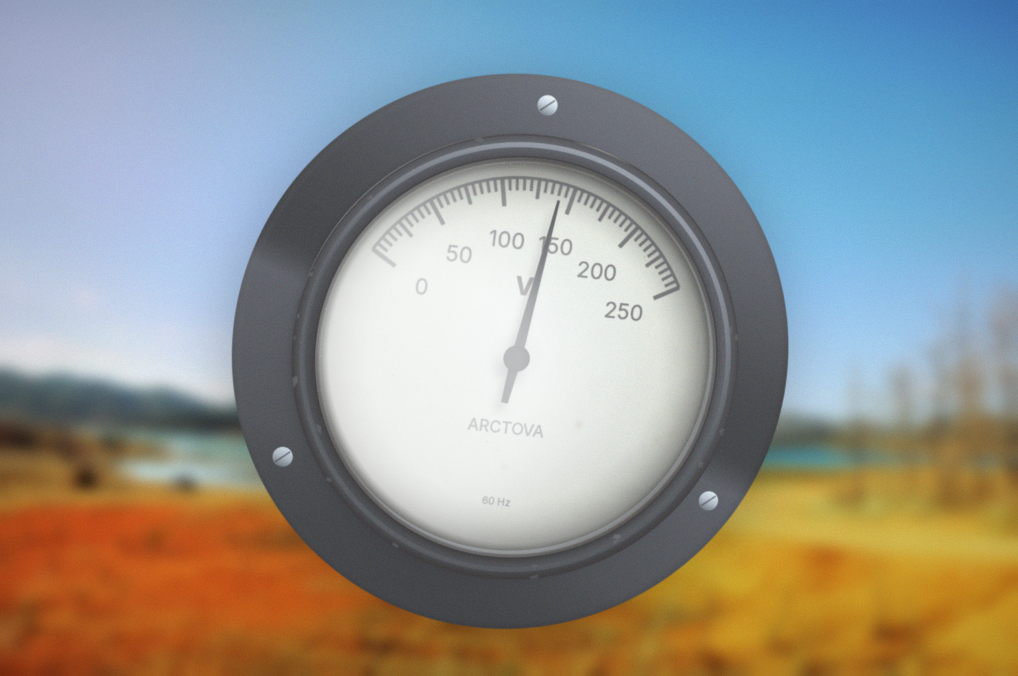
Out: 140 (V)
